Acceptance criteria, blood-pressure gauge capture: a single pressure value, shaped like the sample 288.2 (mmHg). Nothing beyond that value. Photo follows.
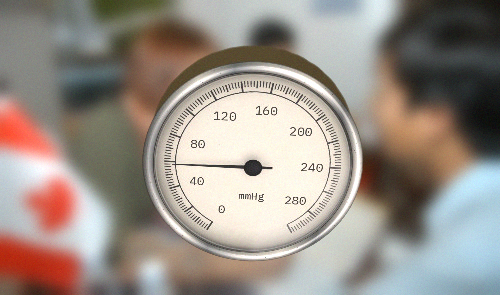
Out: 60 (mmHg)
